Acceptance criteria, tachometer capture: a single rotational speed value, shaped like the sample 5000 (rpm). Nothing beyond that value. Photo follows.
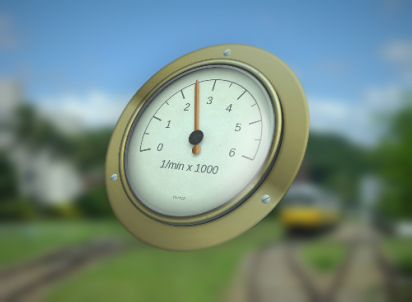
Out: 2500 (rpm)
